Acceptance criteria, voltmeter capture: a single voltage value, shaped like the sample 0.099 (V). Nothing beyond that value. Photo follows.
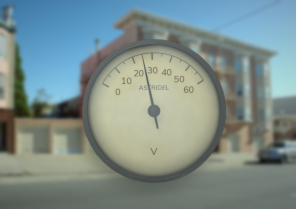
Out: 25 (V)
